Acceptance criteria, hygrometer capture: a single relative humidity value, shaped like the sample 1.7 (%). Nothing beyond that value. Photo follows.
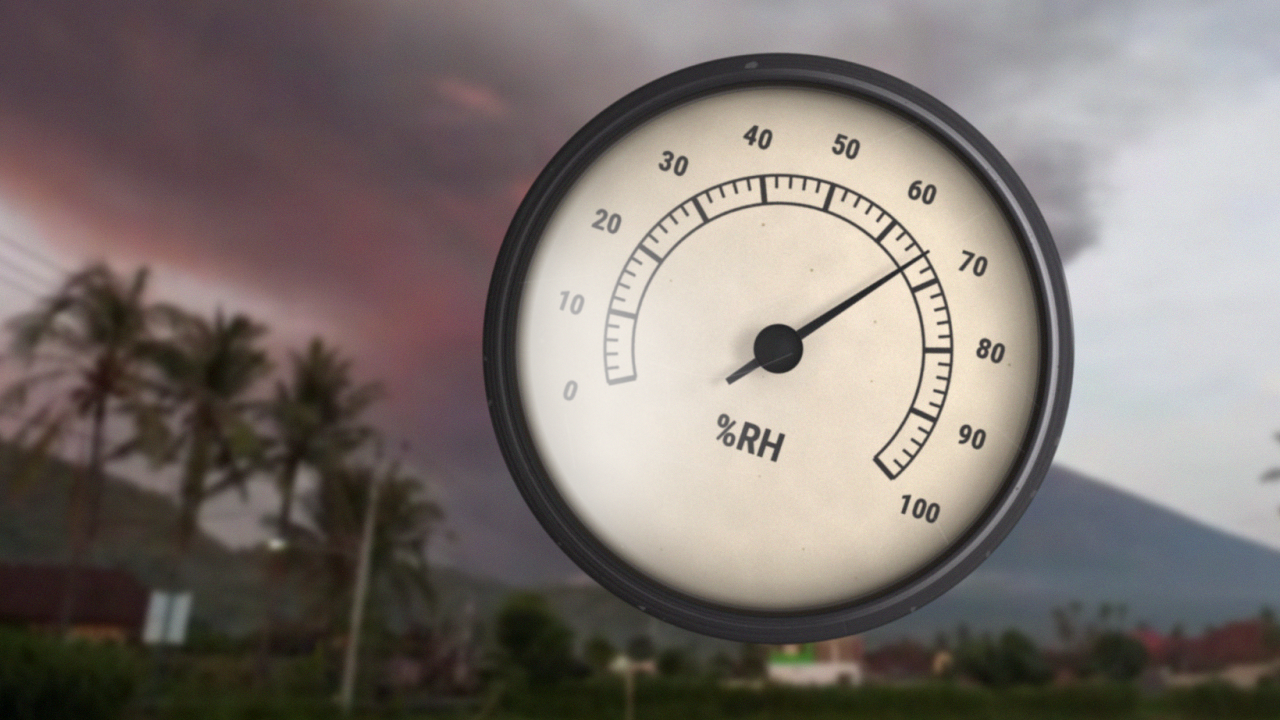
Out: 66 (%)
